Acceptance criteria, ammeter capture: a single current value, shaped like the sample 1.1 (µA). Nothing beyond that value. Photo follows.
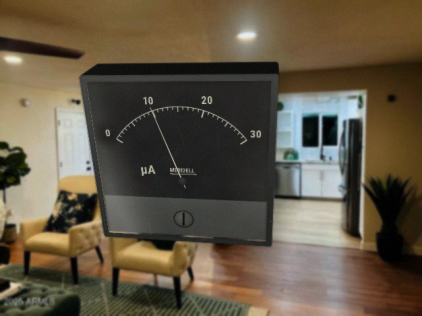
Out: 10 (µA)
